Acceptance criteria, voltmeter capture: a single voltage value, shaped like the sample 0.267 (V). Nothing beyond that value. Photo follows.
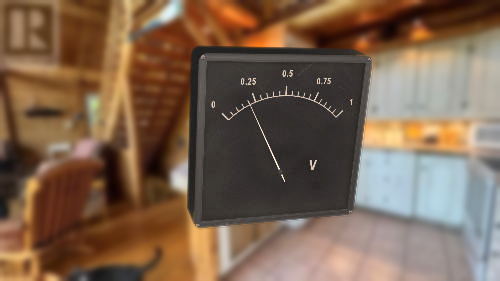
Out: 0.2 (V)
